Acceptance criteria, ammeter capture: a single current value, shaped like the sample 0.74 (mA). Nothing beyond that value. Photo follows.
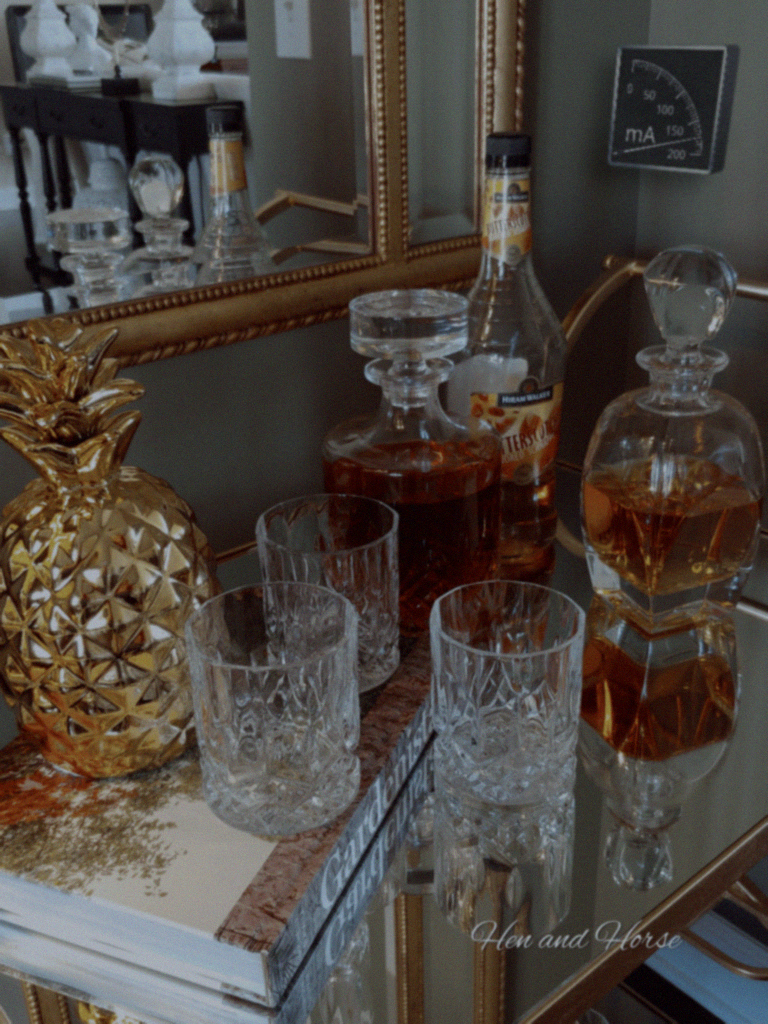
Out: 175 (mA)
